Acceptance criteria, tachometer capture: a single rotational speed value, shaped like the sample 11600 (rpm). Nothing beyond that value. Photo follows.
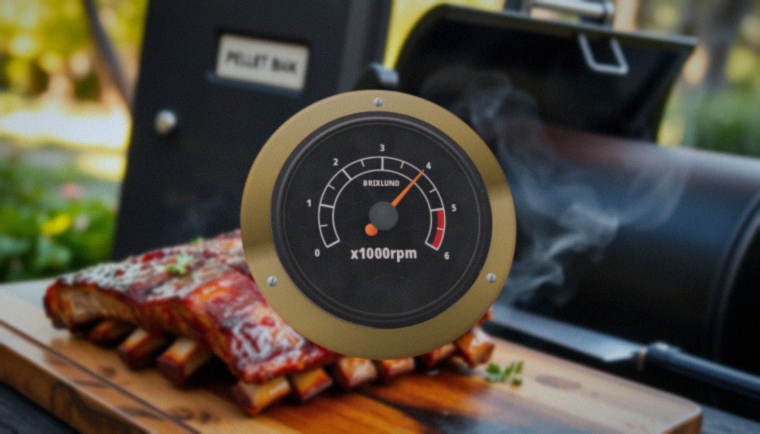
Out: 4000 (rpm)
